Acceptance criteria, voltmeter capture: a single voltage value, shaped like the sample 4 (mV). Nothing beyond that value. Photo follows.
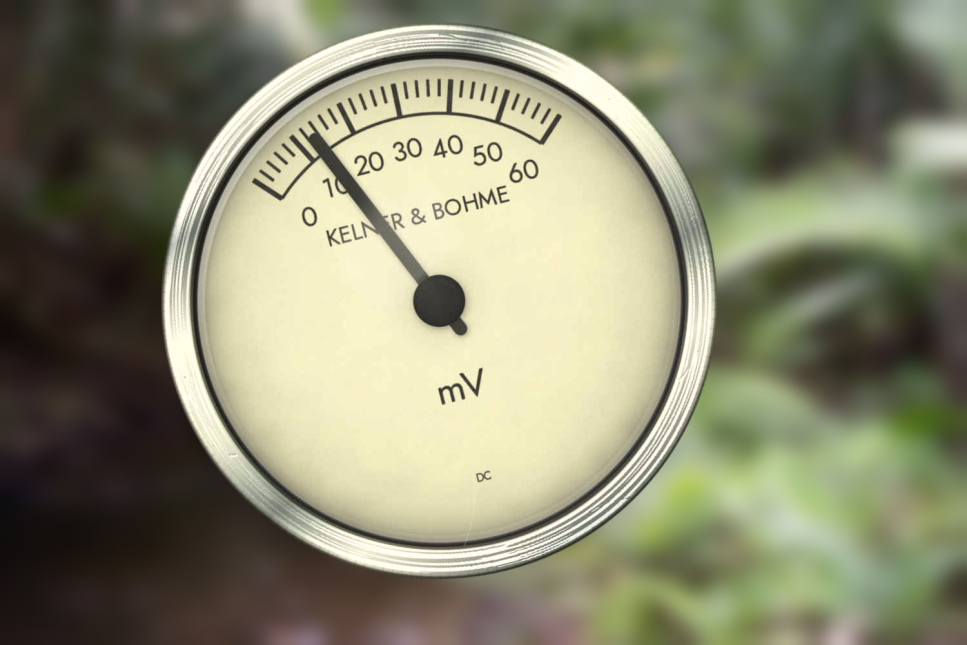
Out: 13 (mV)
